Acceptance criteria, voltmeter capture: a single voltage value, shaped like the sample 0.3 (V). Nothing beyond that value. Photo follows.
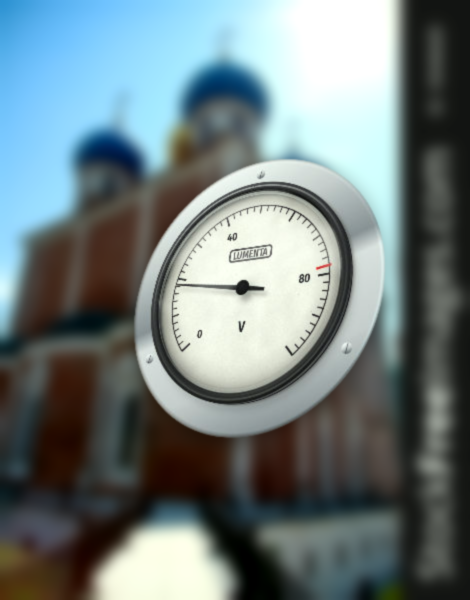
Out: 18 (V)
